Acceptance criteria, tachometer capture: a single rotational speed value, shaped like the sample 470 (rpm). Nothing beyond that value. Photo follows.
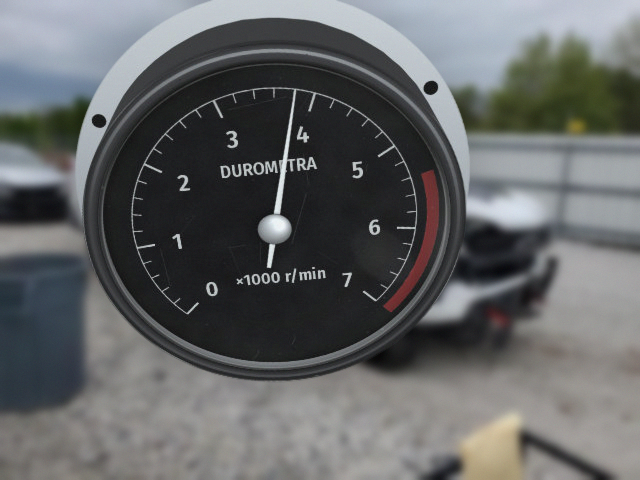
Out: 3800 (rpm)
